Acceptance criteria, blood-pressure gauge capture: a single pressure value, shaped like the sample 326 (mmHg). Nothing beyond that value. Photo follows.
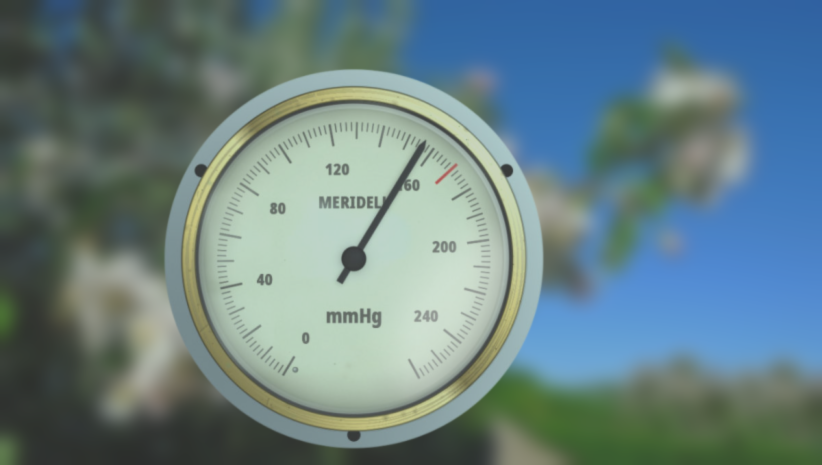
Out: 156 (mmHg)
